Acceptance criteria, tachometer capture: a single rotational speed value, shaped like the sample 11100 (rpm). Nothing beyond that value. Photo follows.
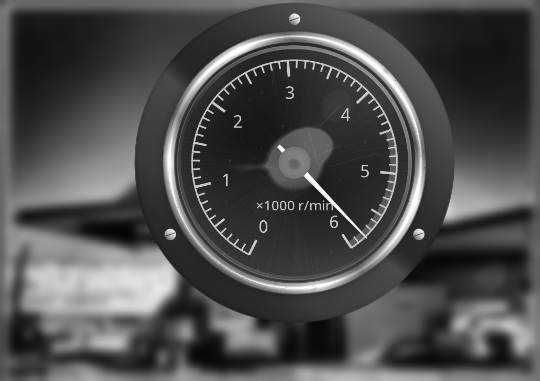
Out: 5800 (rpm)
